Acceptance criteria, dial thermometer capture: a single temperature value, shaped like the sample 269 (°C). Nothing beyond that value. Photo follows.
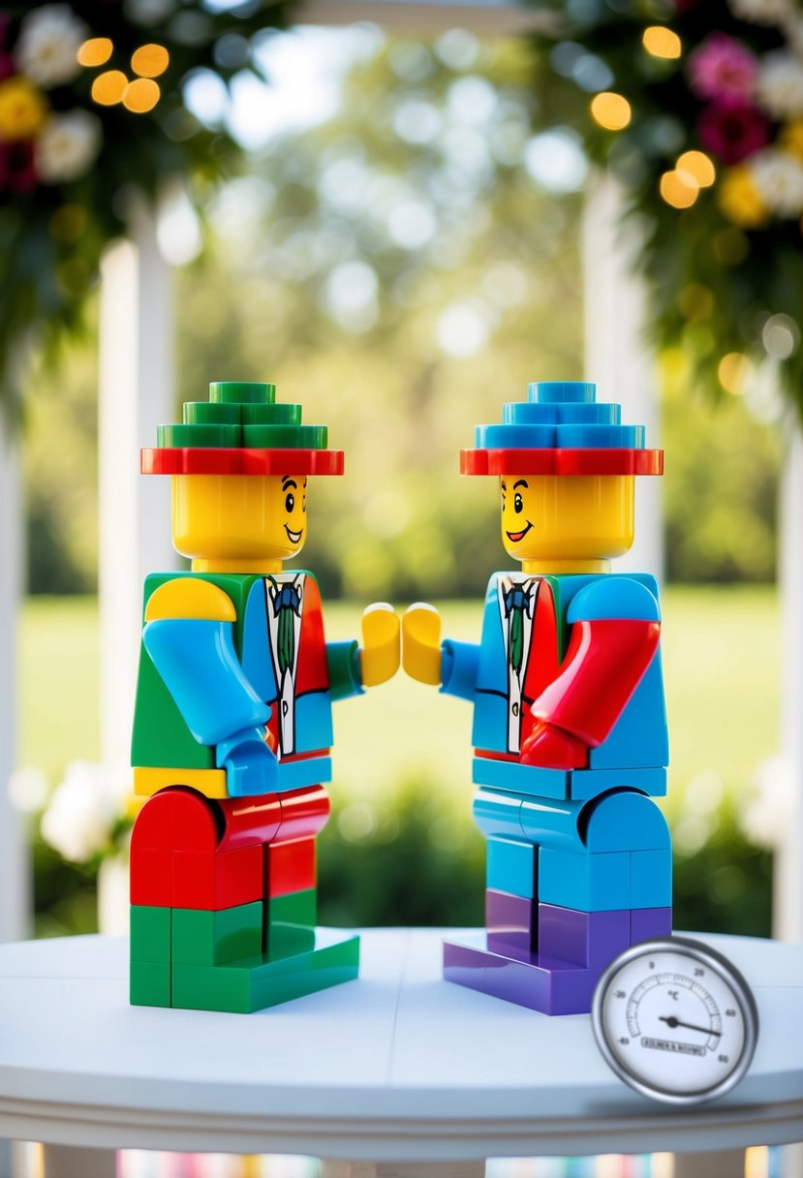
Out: 50 (°C)
